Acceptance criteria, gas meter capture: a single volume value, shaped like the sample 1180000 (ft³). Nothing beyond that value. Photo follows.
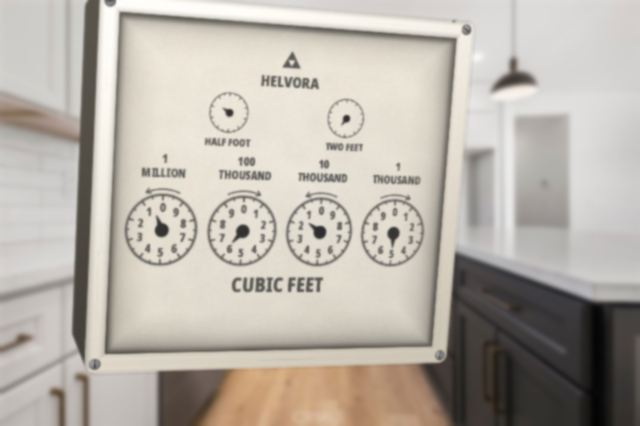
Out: 61500 (ft³)
